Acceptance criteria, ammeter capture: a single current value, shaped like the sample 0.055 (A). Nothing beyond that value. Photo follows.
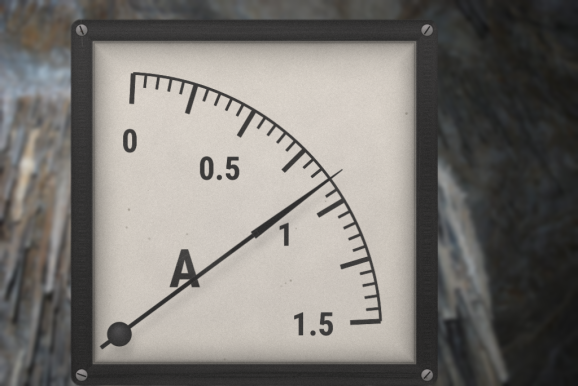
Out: 0.9 (A)
